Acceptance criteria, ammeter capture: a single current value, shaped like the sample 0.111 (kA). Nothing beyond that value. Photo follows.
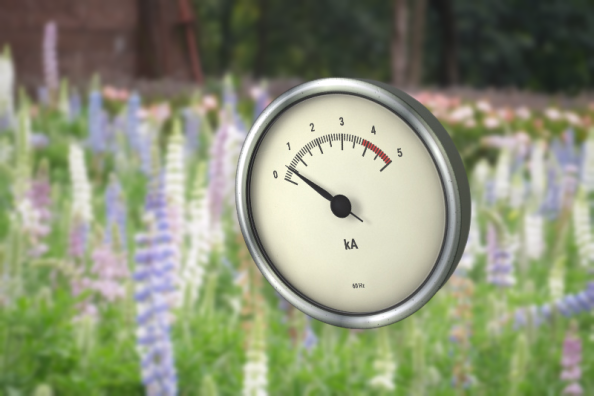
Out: 0.5 (kA)
